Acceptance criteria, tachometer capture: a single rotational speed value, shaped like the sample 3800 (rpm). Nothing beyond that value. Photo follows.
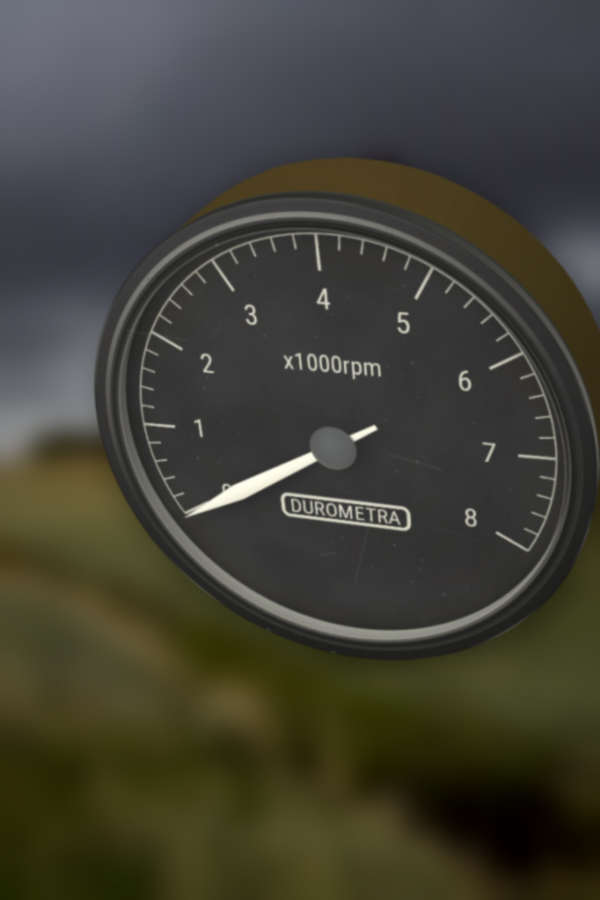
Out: 0 (rpm)
